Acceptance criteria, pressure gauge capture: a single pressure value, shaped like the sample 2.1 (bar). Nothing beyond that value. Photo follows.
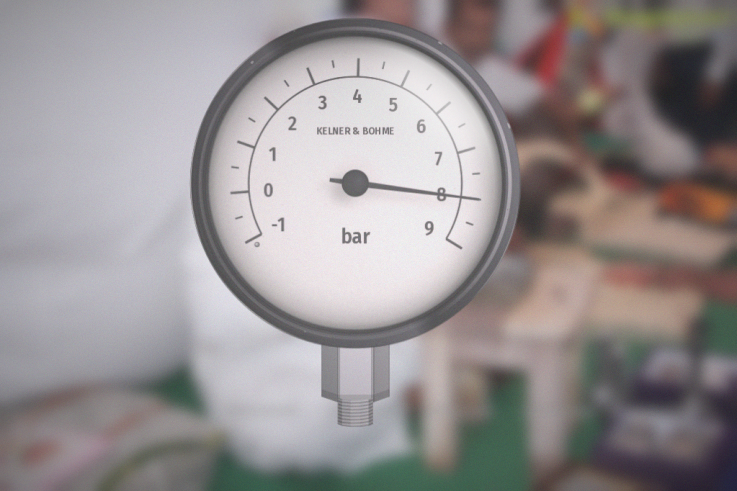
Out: 8 (bar)
